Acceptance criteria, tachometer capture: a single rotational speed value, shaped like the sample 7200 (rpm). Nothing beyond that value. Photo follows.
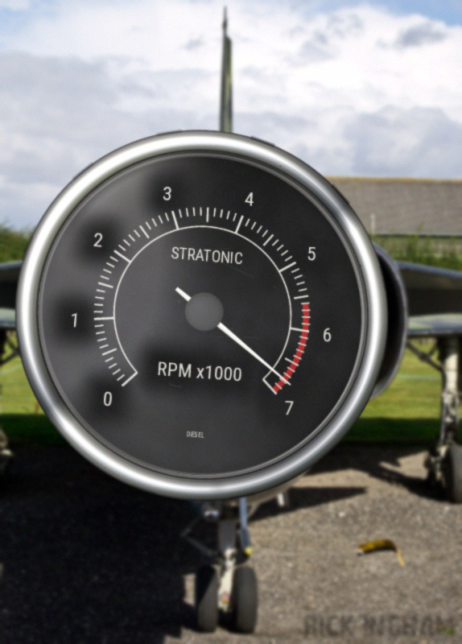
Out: 6800 (rpm)
